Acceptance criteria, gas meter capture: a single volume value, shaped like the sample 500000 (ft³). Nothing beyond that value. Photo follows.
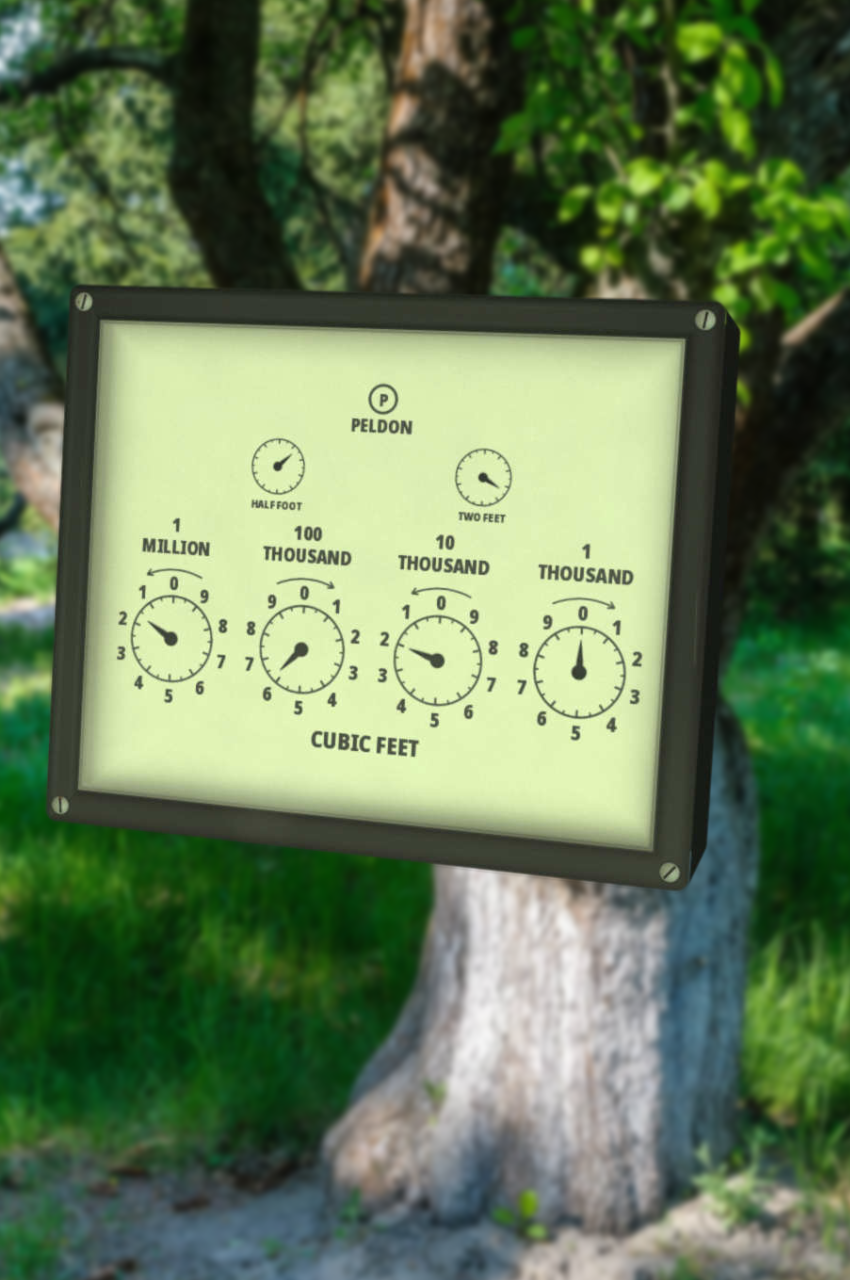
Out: 162000 (ft³)
